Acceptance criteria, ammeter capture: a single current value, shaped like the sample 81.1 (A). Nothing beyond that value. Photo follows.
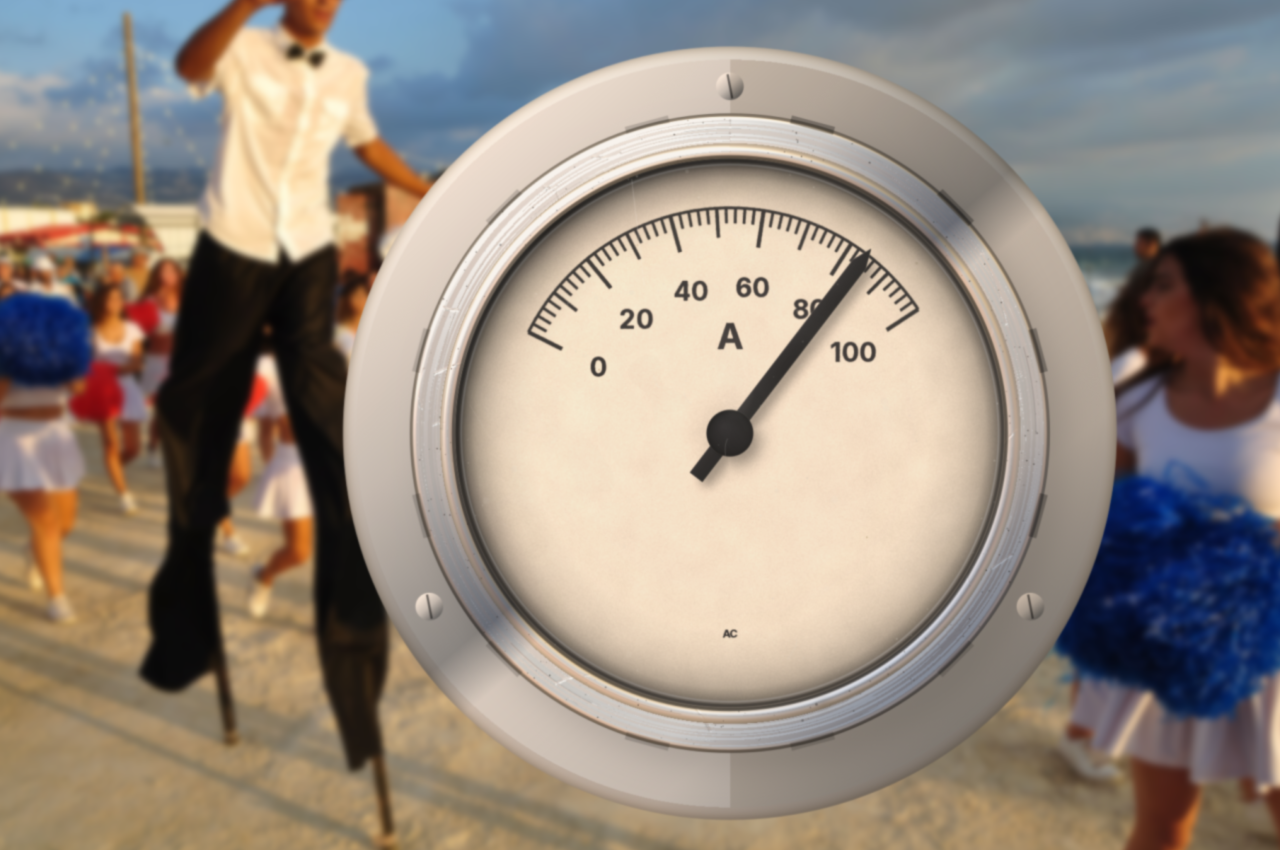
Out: 84 (A)
